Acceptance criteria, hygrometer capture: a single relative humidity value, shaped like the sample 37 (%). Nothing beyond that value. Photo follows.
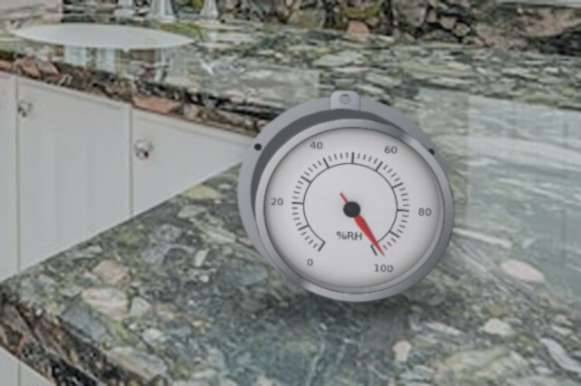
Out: 98 (%)
